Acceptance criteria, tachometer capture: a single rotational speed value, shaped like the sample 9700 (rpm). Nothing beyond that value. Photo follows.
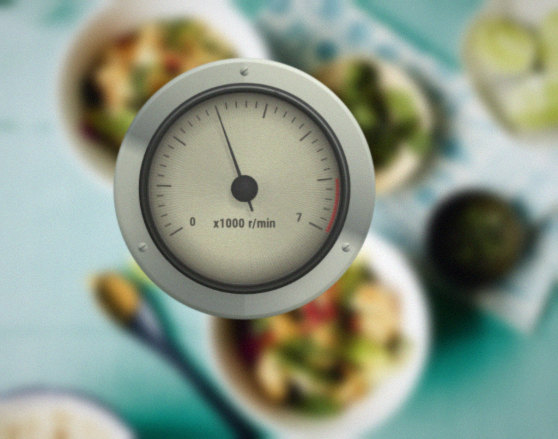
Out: 3000 (rpm)
